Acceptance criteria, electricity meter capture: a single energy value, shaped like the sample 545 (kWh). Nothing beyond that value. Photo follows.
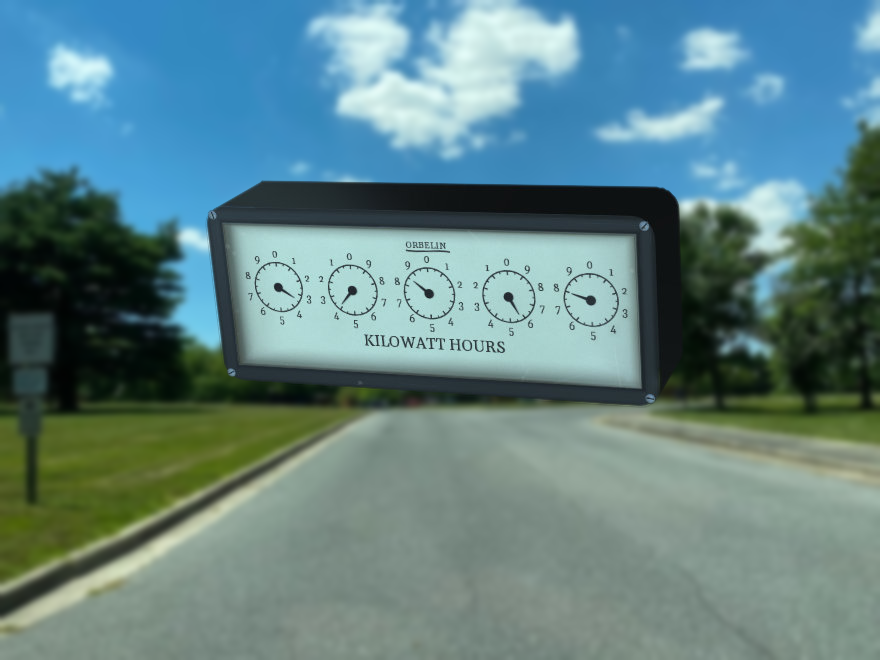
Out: 33858 (kWh)
